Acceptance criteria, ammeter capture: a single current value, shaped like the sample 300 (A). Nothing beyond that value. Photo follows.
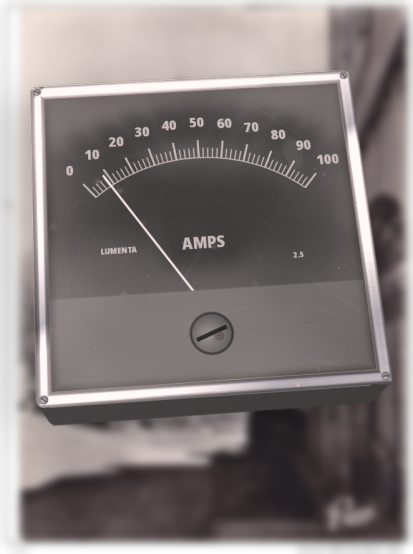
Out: 8 (A)
